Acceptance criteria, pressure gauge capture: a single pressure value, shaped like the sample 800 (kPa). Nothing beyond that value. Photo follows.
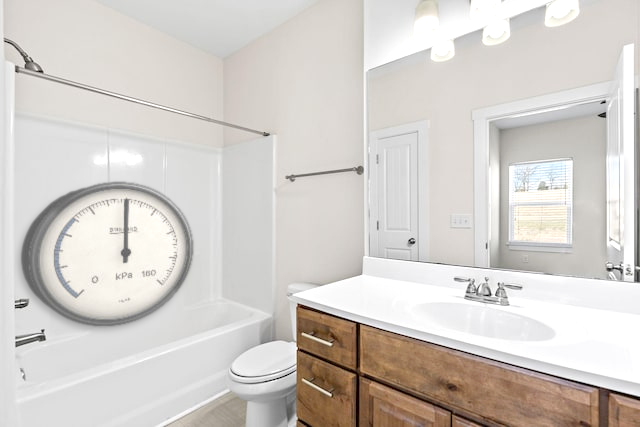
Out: 80 (kPa)
